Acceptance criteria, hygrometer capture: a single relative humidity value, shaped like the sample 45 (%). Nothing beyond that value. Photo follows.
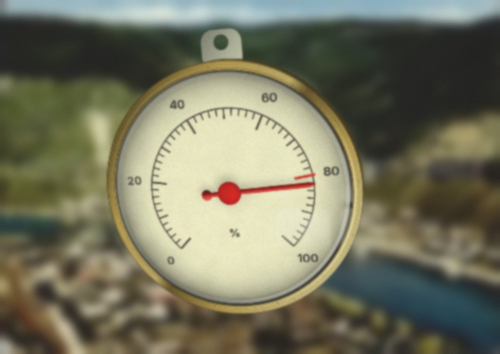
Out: 82 (%)
